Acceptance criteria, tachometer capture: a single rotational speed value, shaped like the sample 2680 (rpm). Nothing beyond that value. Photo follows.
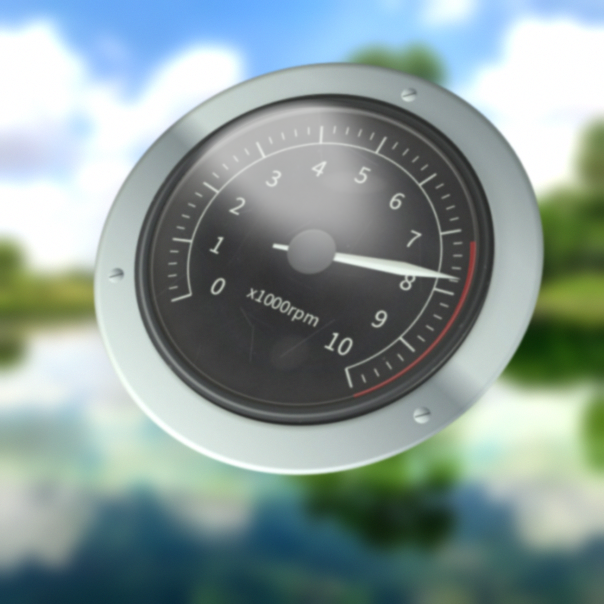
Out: 7800 (rpm)
